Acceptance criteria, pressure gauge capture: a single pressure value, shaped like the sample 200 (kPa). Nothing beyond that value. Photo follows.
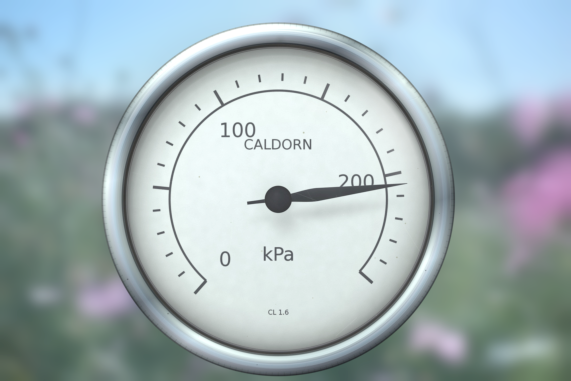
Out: 205 (kPa)
